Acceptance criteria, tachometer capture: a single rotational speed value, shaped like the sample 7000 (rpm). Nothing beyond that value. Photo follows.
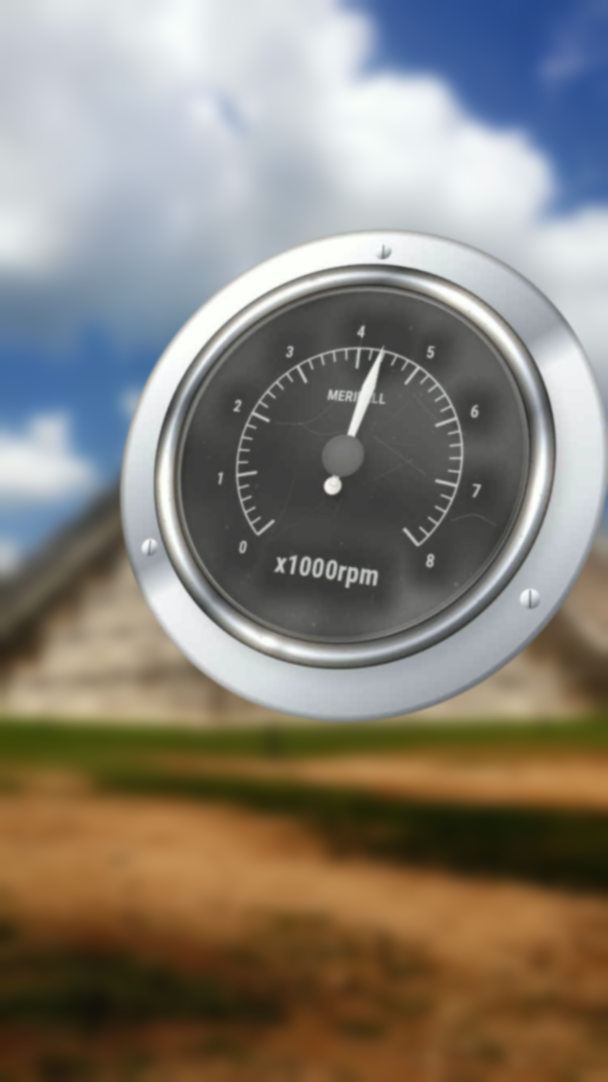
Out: 4400 (rpm)
